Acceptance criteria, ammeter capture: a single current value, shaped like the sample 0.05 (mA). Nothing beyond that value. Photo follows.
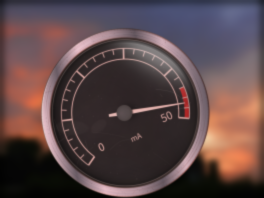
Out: 47 (mA)
